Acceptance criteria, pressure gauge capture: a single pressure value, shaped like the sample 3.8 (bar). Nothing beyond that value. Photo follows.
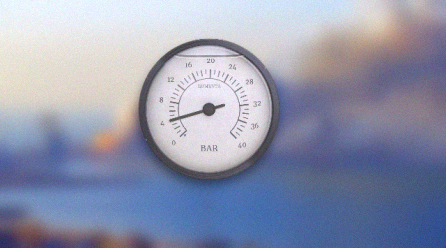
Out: 4 (bar)
